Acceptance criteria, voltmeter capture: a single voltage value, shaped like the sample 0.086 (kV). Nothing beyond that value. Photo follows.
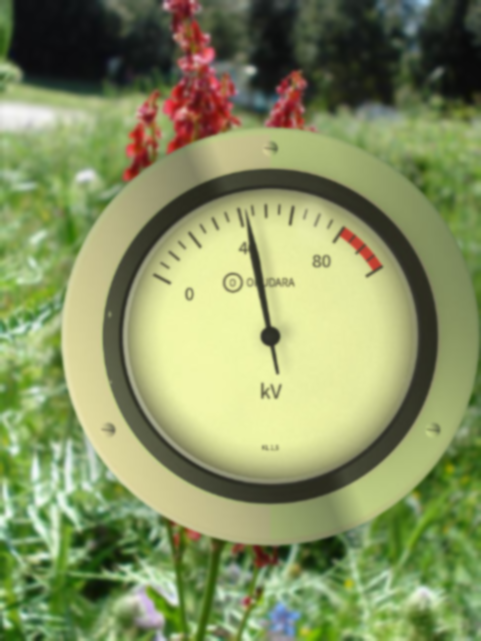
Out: 42.5 (kV)
